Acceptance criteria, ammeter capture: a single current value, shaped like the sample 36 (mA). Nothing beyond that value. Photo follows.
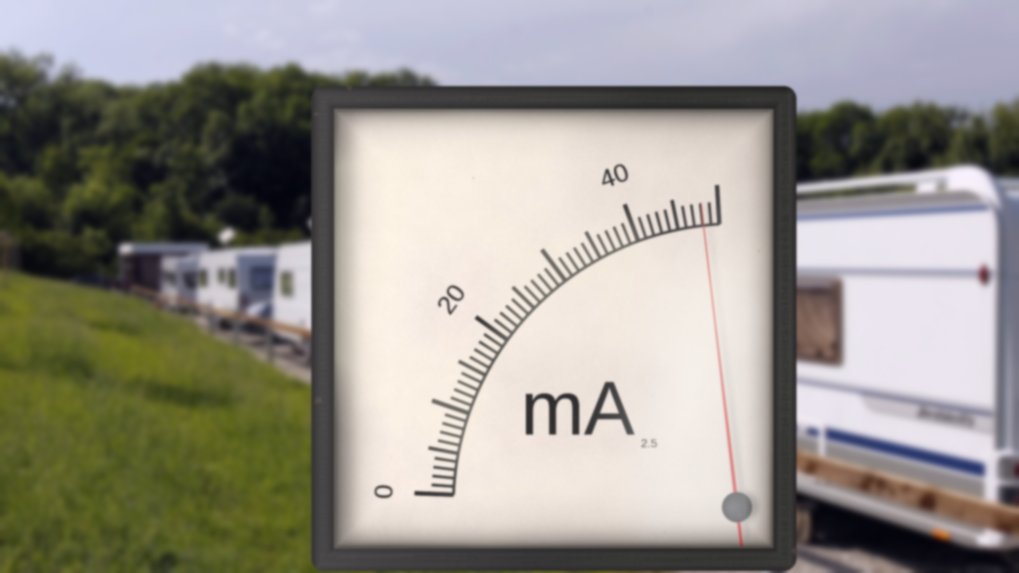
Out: 48 (mA)
